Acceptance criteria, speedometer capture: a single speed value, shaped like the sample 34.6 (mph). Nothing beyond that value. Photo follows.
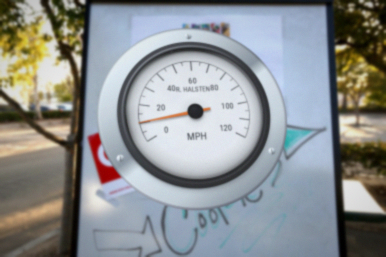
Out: 10 (mph)
